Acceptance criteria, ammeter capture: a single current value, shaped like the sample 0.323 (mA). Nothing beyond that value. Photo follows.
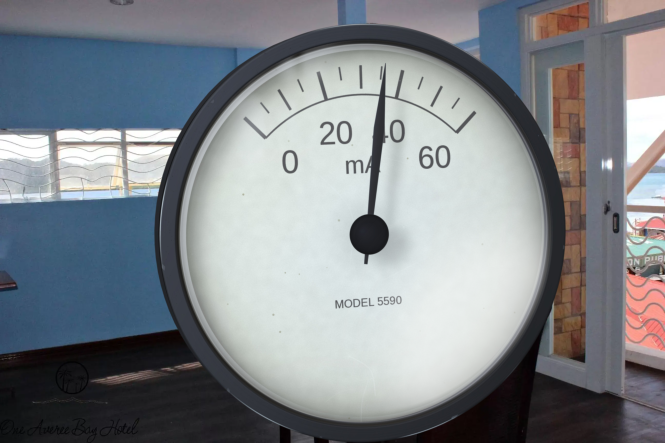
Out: 35 (mA)
